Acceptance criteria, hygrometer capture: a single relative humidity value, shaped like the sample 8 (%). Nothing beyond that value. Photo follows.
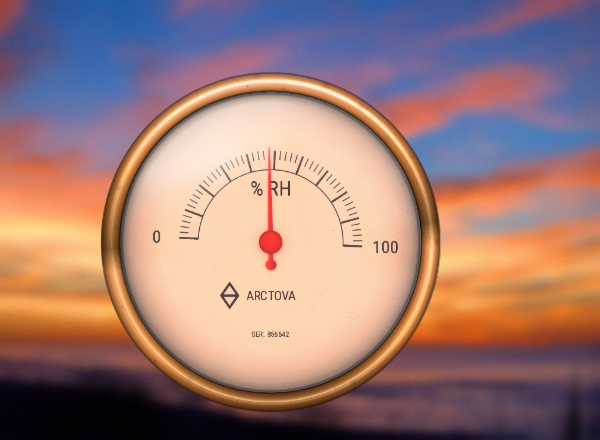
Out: 48 (%)
